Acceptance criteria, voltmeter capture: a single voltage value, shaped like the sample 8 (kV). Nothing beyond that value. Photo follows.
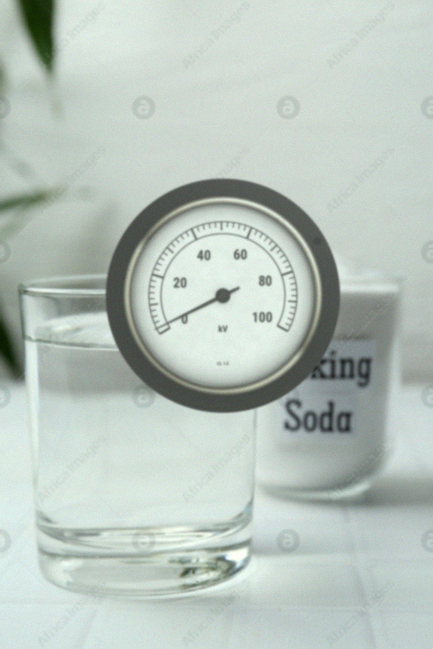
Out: 2 (kV)
